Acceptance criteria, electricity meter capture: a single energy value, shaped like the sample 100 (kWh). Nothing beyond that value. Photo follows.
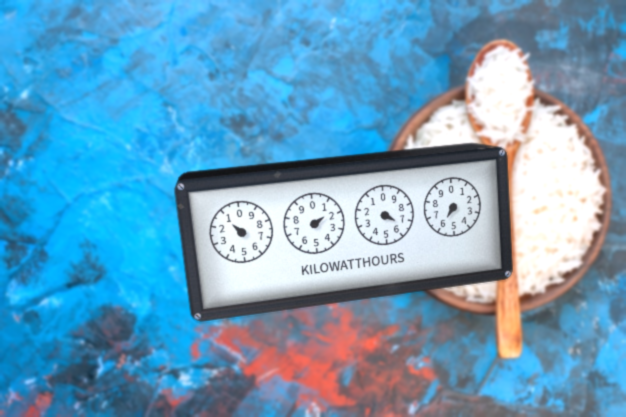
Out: 1166 (kWh)
